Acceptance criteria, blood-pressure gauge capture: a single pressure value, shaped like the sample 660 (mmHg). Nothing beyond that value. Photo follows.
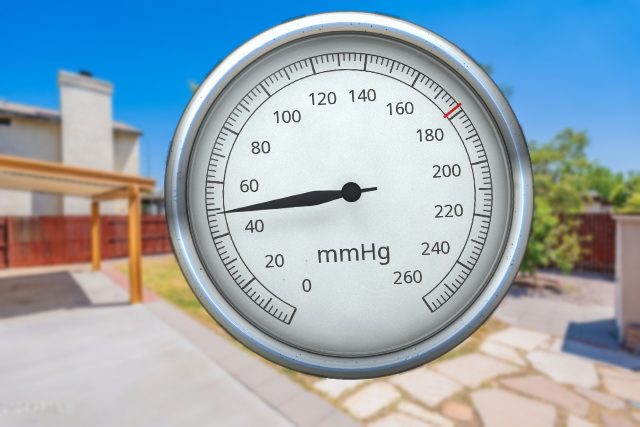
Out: 48 (mmHg)
